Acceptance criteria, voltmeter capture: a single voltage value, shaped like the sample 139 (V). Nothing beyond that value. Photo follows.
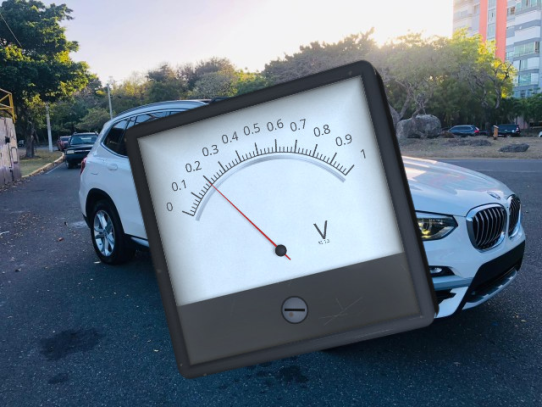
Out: 0.2 (V)
